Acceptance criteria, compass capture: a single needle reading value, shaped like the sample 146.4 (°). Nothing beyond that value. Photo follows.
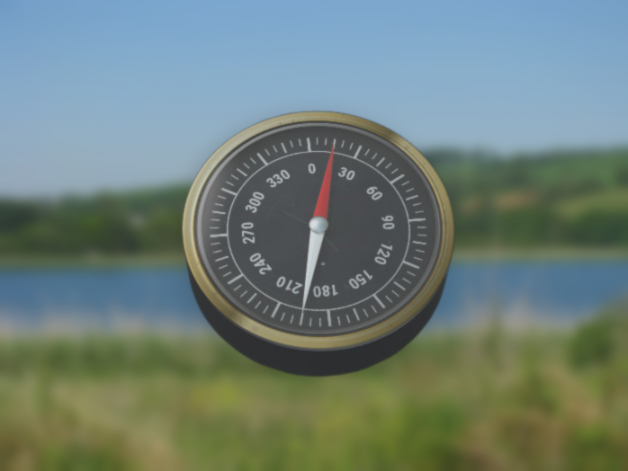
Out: 15 (°)
